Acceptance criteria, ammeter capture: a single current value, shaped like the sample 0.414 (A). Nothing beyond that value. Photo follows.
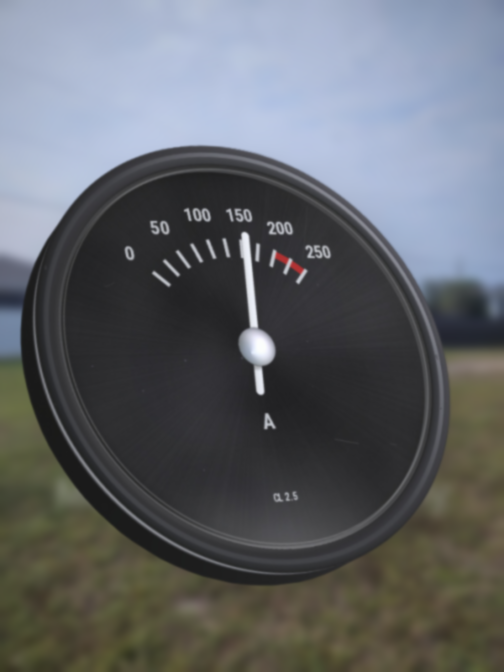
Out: 150 (A)
